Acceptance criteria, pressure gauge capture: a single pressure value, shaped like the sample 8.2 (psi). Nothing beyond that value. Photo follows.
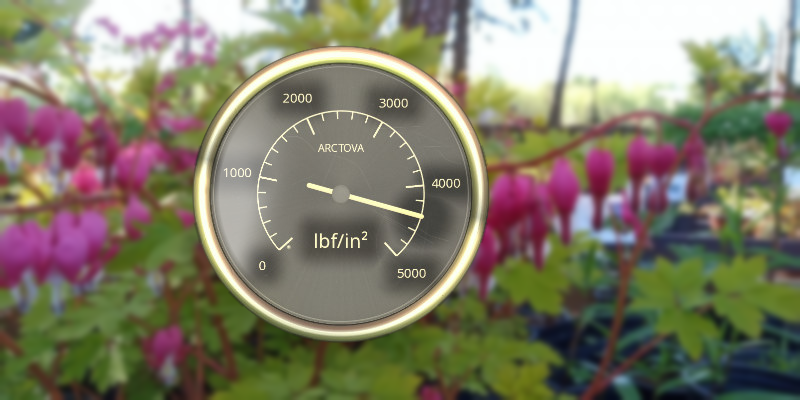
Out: 4400 (psi)
